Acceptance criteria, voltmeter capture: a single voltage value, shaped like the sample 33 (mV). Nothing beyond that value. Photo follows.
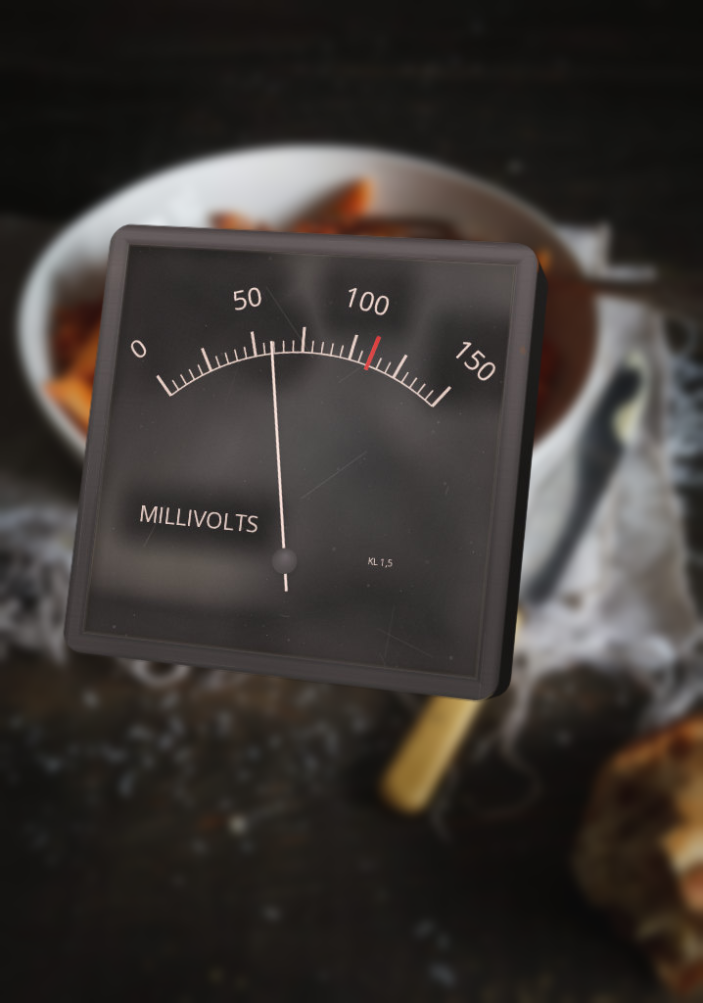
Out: 60 (mV)
